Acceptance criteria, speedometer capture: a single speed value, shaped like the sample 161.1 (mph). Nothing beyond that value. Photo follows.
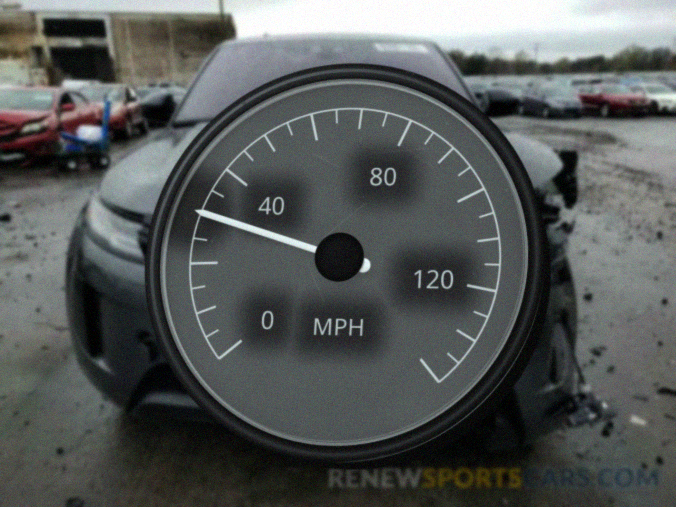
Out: 30 (mph)
